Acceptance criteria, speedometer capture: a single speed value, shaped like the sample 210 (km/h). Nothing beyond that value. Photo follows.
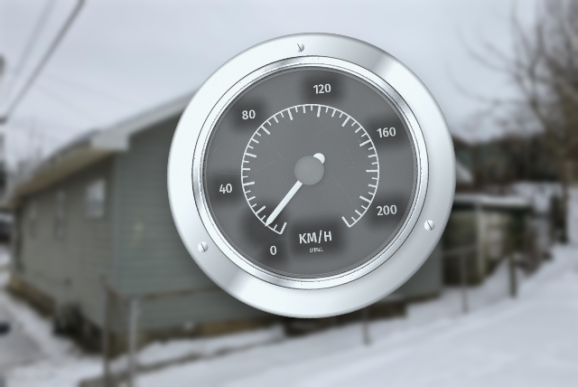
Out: 10 (km/h)
